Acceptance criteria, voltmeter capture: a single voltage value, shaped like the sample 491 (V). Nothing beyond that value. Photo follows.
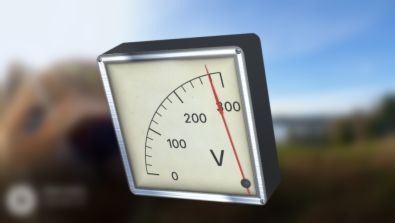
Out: 280 (V)
